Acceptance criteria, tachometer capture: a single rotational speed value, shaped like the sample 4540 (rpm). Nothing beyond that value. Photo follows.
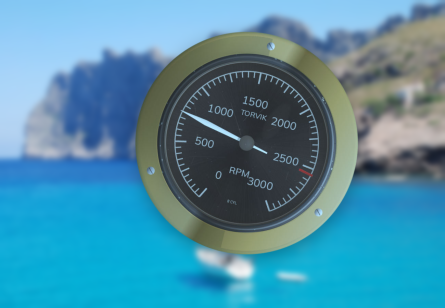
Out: 750 (rpm)
